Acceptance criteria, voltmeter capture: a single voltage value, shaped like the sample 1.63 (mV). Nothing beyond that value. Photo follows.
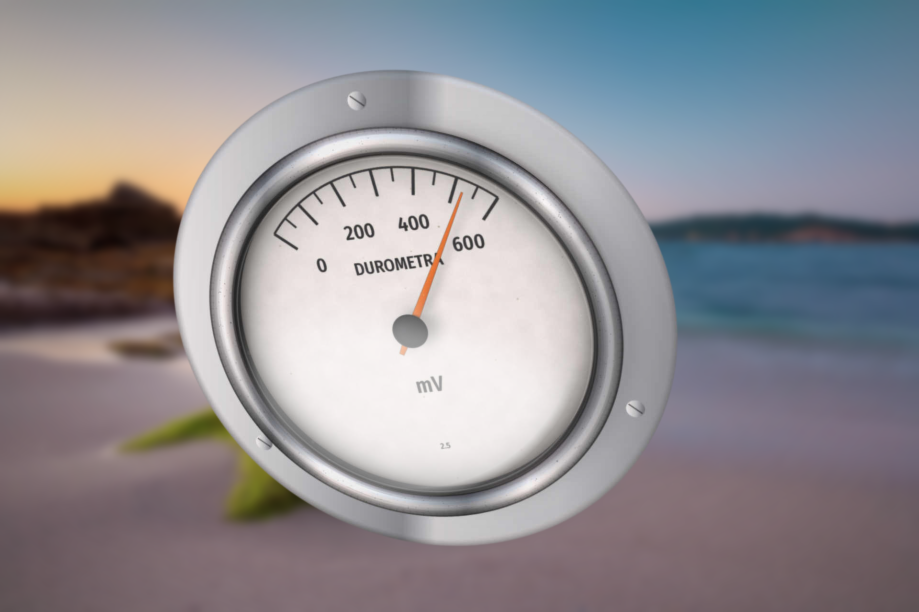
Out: 525 (mV)
